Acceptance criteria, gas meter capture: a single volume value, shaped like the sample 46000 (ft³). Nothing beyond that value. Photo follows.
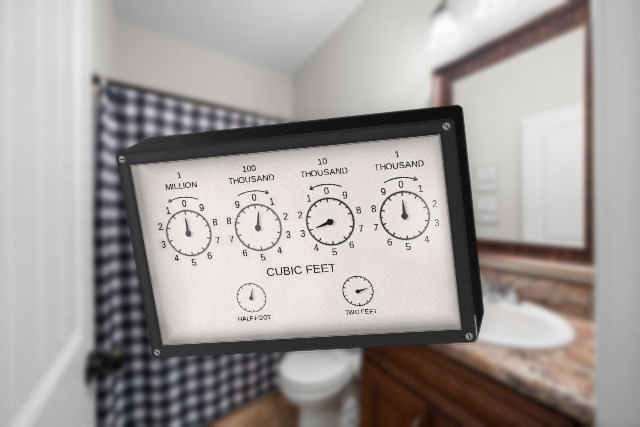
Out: 3000 (ft³)
